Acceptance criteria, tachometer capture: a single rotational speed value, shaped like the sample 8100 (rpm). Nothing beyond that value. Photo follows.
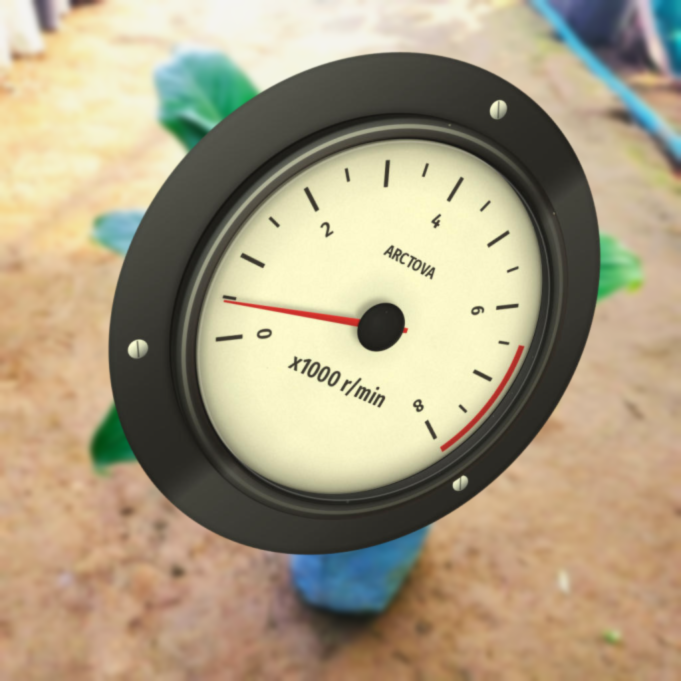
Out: 500 (rpm)
